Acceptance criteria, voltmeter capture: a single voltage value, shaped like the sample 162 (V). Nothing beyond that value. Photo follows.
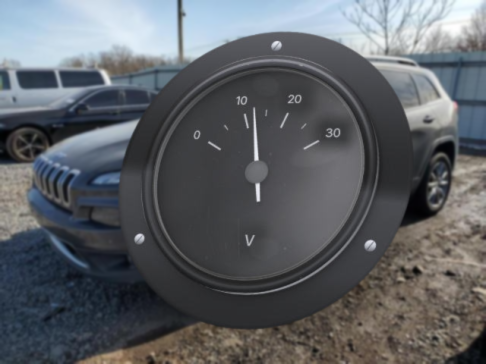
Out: 12.5 (V)
